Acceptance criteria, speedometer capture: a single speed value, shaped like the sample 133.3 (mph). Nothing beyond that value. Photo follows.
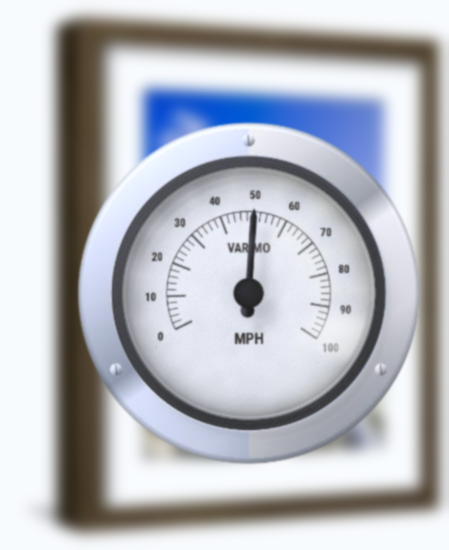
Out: 50 (mph)
